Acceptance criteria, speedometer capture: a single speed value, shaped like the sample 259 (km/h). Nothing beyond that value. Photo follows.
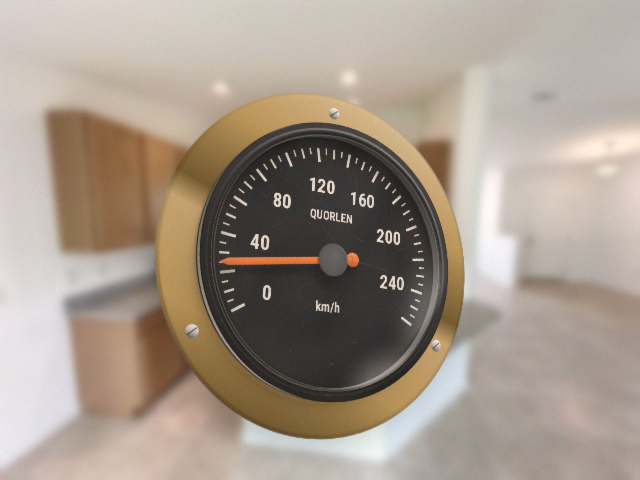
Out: 25 (km/h)
